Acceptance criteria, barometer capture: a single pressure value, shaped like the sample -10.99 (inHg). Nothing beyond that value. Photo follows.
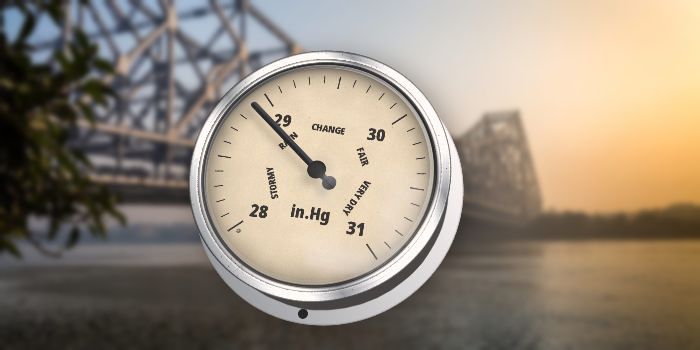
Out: 28.9 (inHg)
